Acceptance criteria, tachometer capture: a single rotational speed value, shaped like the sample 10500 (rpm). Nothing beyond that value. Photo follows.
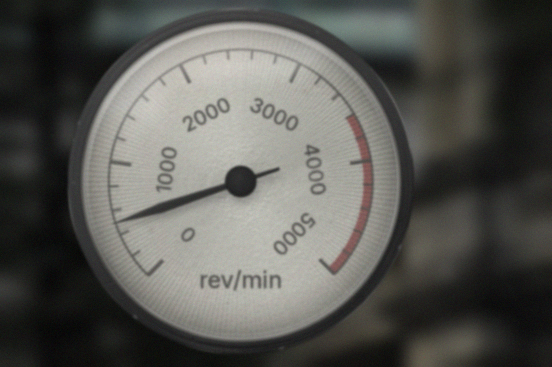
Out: 500 (rpm)
